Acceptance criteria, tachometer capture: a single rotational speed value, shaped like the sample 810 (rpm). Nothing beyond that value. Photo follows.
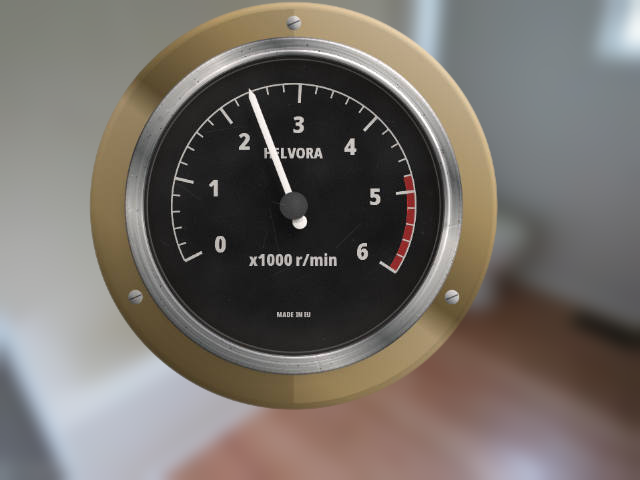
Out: 2400 (rpm)
